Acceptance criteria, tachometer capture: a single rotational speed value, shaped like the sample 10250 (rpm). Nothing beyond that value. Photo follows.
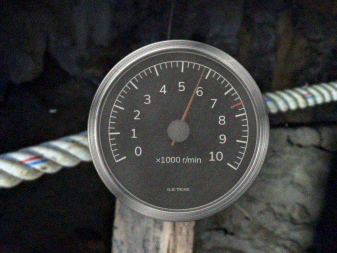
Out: 5800 (rpm)
